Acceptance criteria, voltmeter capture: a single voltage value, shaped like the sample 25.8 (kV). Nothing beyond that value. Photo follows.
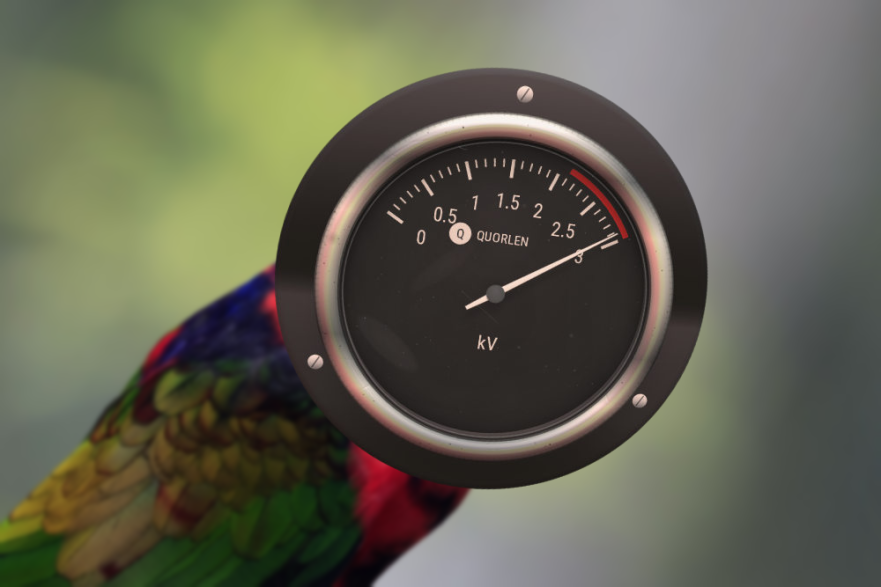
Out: 2.9 (kV)
